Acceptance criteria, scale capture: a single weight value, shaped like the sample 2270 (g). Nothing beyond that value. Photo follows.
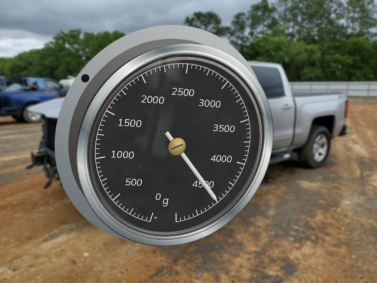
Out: 4500 (g)
